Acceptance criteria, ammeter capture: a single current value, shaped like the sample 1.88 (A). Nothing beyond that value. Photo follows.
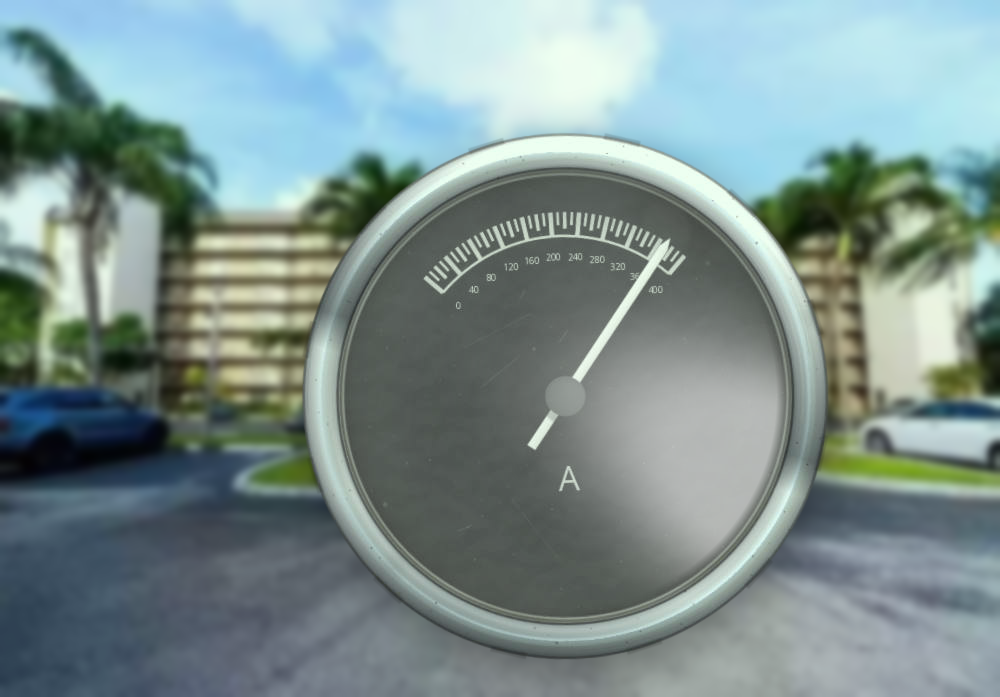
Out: 370 (A)
